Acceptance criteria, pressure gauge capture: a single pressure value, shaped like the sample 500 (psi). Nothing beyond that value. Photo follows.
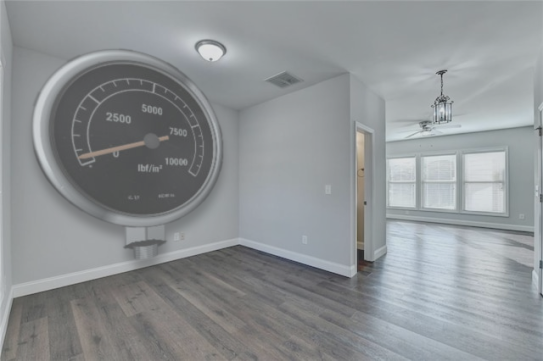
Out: 250 (psi)
